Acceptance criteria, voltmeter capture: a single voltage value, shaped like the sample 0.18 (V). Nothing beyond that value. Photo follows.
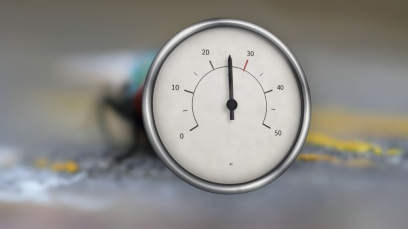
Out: 25 (V)
